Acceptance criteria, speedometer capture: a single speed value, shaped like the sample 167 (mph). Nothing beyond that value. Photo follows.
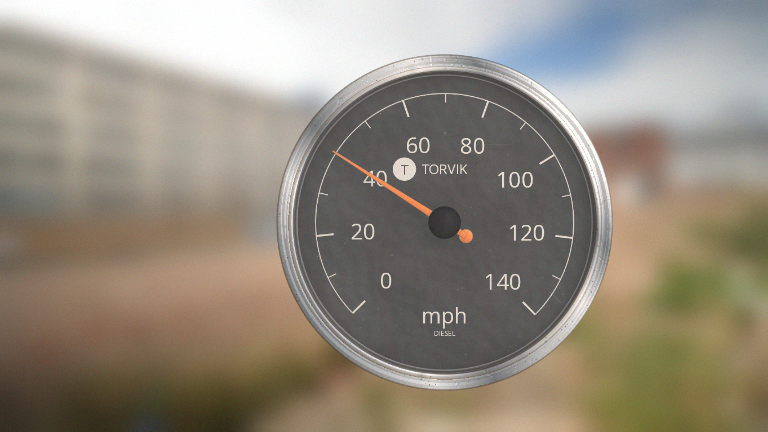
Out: 40 (mph)
